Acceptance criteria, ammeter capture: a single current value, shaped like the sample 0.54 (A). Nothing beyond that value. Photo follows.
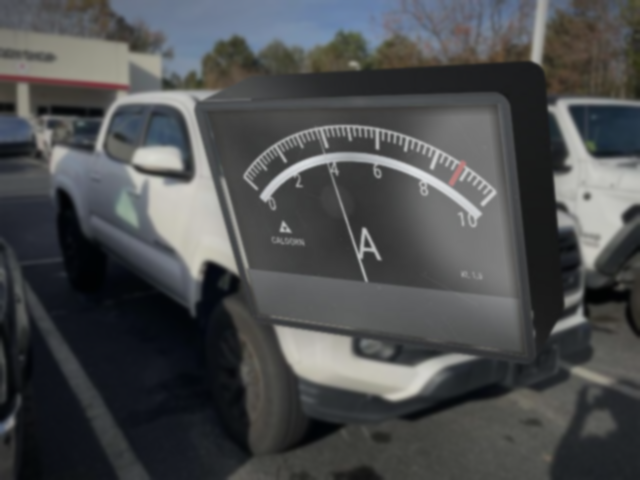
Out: 4 (A)
